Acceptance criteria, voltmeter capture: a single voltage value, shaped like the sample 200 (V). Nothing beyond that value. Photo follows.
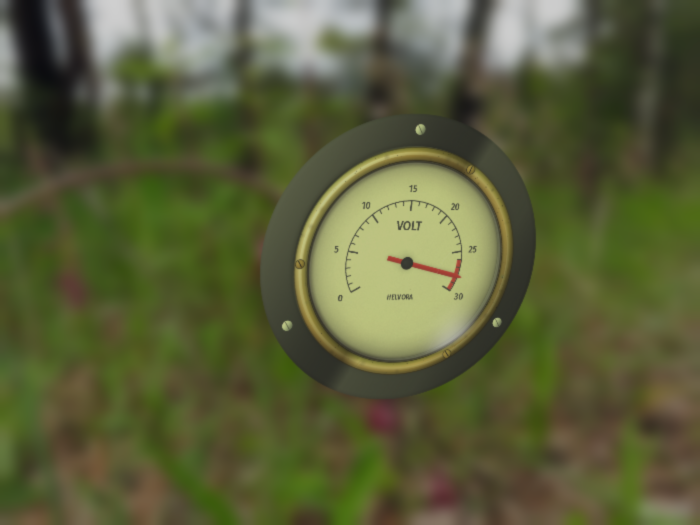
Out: 28 (V)
